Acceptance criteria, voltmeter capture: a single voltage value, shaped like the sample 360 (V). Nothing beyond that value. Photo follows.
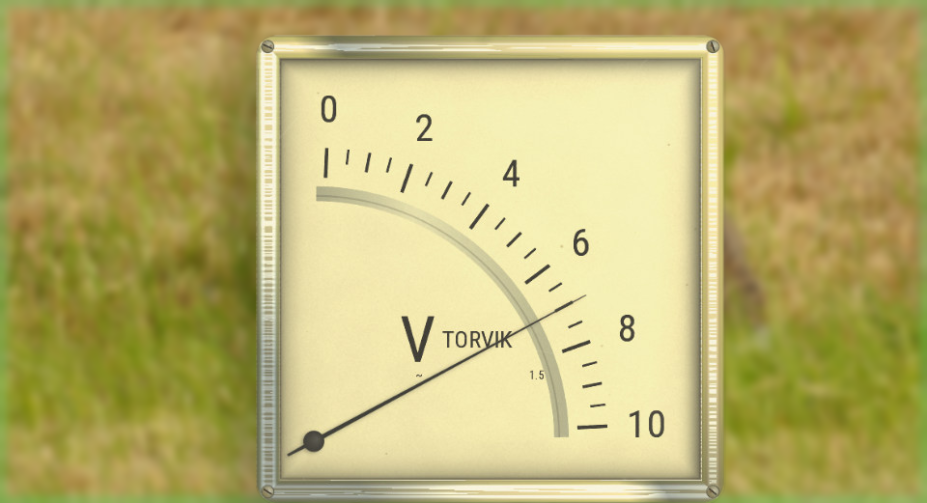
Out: 7 (V)
